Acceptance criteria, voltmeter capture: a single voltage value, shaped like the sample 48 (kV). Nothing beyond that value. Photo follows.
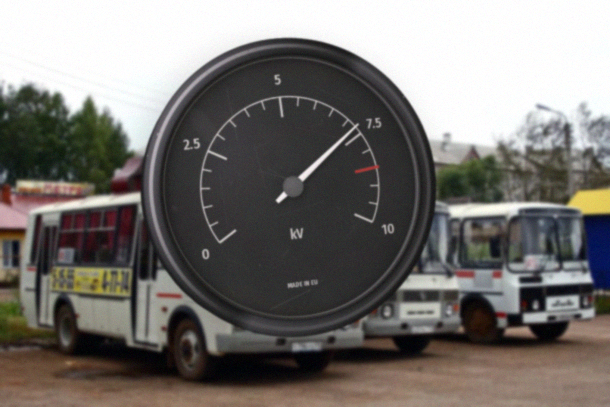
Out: 7.25 (kV)
